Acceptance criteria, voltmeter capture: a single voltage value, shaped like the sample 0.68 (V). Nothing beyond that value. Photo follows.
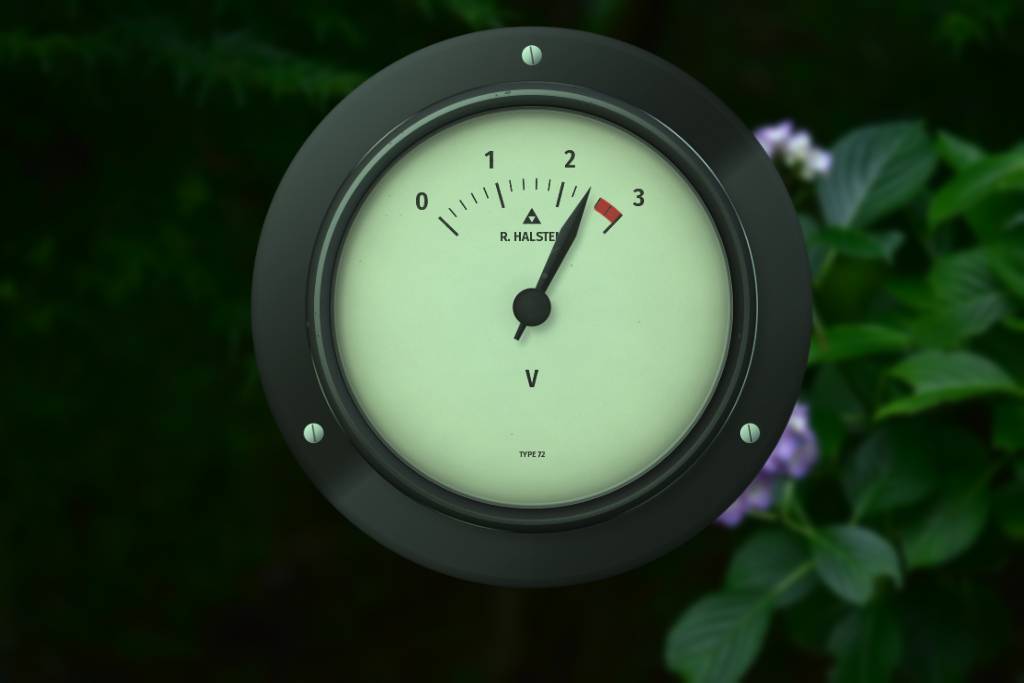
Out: 2.4 (V)
